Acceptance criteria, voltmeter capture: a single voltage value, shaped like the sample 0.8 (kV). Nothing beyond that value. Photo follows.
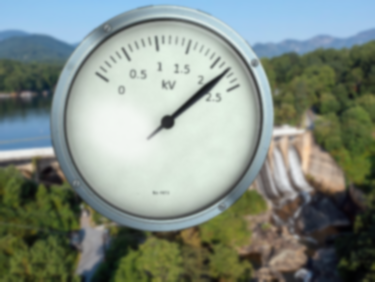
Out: 2.2 (kV)
